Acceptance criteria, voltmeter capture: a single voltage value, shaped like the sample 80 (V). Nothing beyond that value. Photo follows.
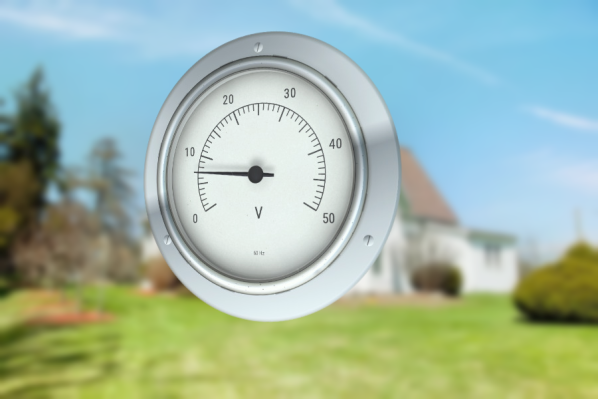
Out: 7 (V)
